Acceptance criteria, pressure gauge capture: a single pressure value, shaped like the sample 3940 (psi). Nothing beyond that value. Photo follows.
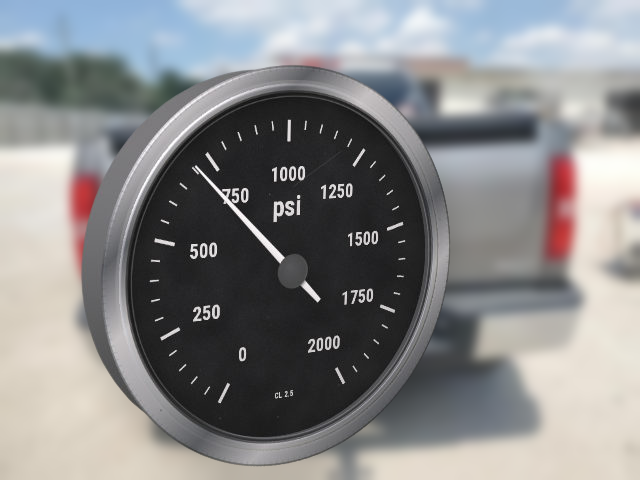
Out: 700 (psi)
